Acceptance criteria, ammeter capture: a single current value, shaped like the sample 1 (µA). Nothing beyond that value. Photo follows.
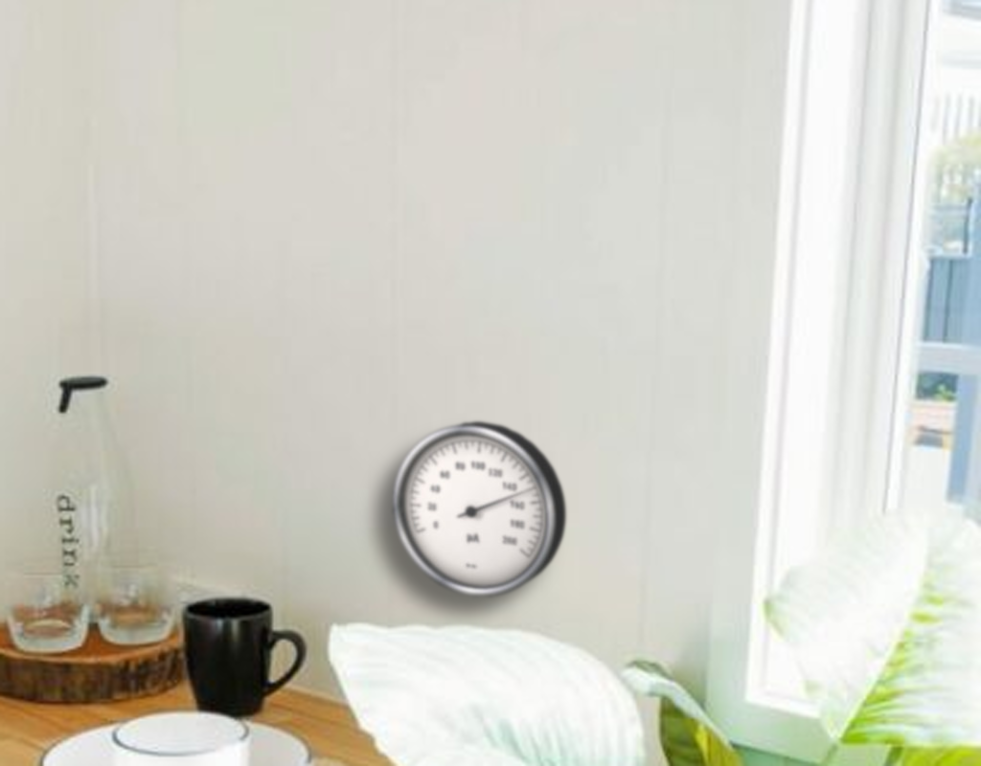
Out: 150 (µA)
